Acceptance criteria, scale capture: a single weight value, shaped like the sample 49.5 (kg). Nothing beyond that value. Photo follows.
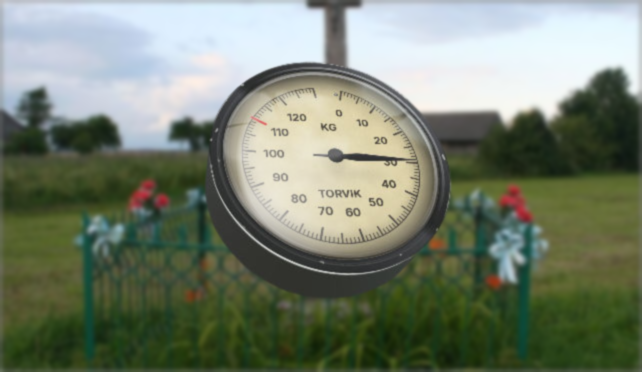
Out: 30 (kg)
